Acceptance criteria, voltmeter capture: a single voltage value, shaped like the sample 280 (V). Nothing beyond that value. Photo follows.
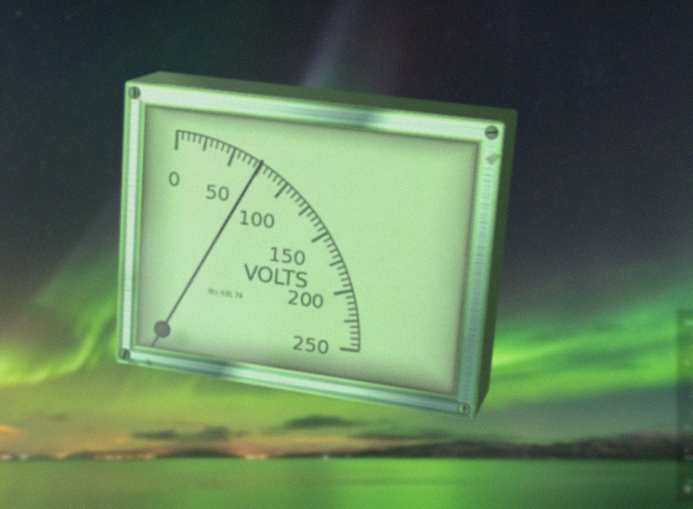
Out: 75 (V)
